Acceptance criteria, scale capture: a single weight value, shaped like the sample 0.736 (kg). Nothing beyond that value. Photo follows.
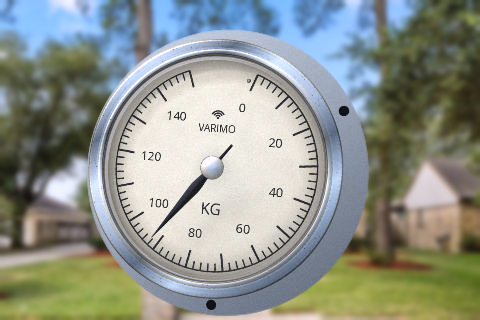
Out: 92 (kg)
